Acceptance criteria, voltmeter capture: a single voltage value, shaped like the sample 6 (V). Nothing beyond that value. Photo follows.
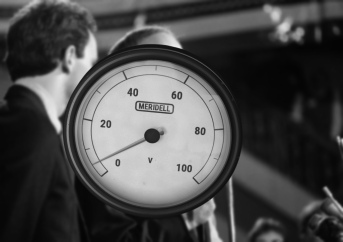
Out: 5 (V)
